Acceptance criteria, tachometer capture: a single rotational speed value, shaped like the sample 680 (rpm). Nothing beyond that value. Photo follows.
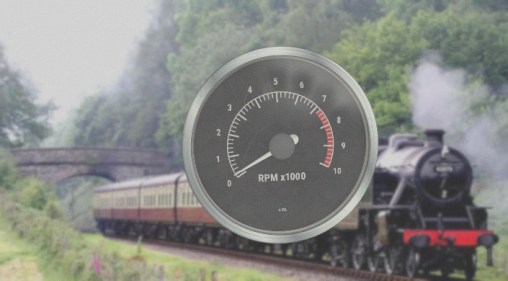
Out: 200 (rpm)
